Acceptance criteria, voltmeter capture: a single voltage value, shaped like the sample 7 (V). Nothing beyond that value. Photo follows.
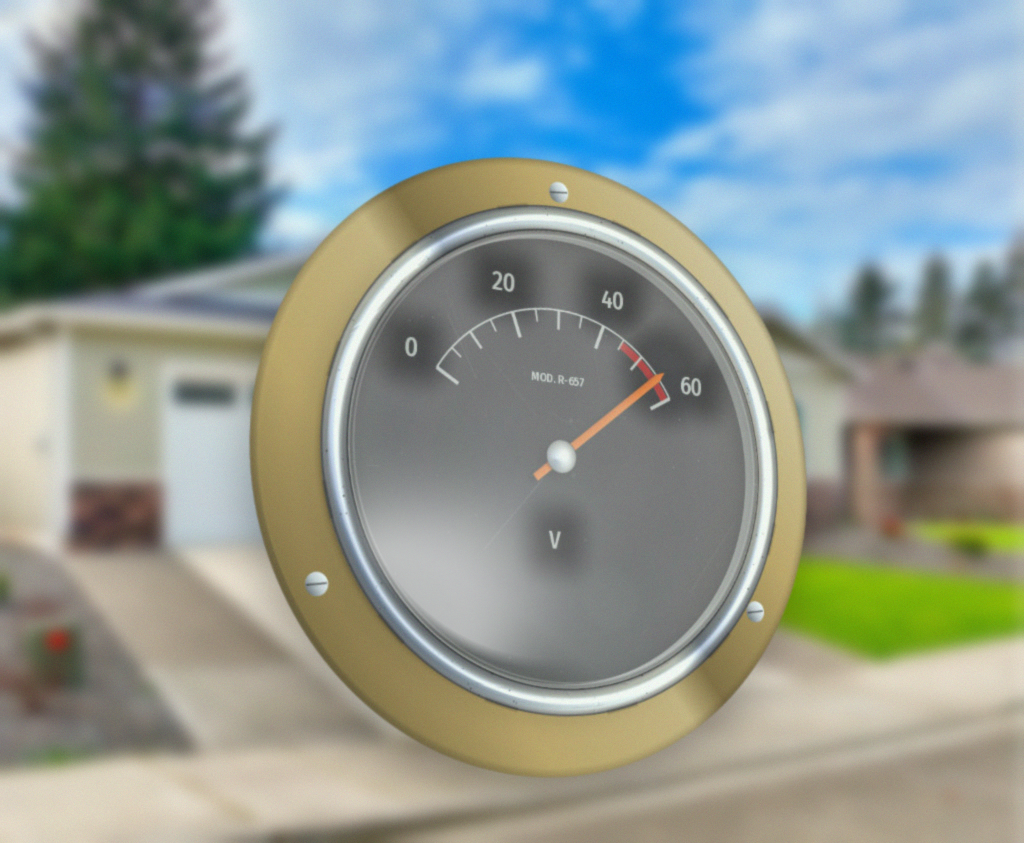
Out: 55 (V)
